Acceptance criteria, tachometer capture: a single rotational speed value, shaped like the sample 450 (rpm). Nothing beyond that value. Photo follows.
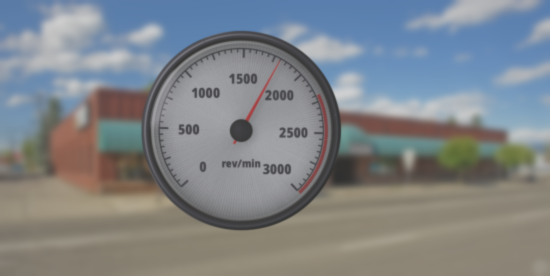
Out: 1800 (rpm)
